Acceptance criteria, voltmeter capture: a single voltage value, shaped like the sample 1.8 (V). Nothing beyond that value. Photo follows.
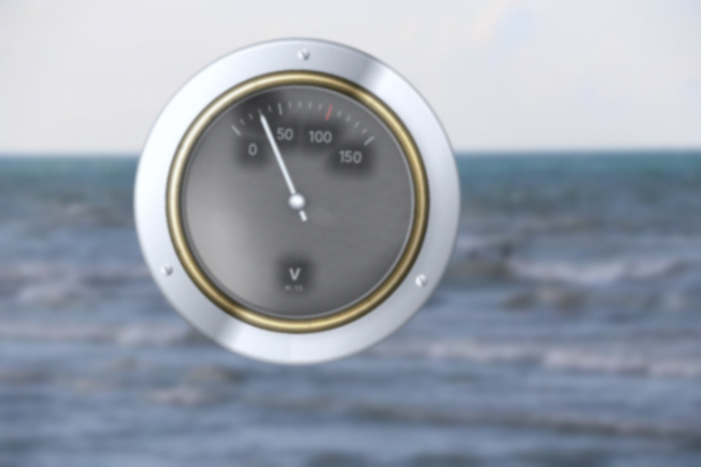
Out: 30 (V)
